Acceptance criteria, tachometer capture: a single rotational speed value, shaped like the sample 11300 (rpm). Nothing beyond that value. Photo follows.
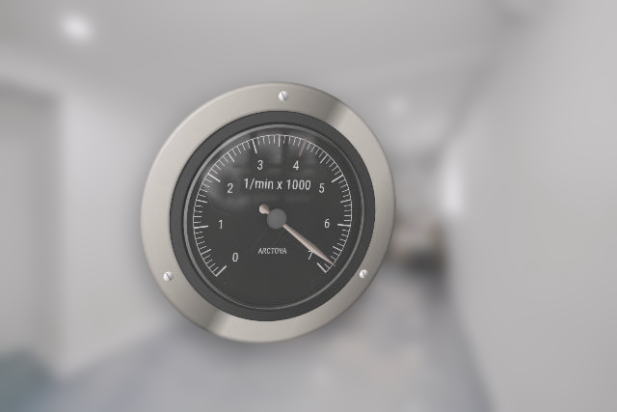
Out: 6800 (rpm)
